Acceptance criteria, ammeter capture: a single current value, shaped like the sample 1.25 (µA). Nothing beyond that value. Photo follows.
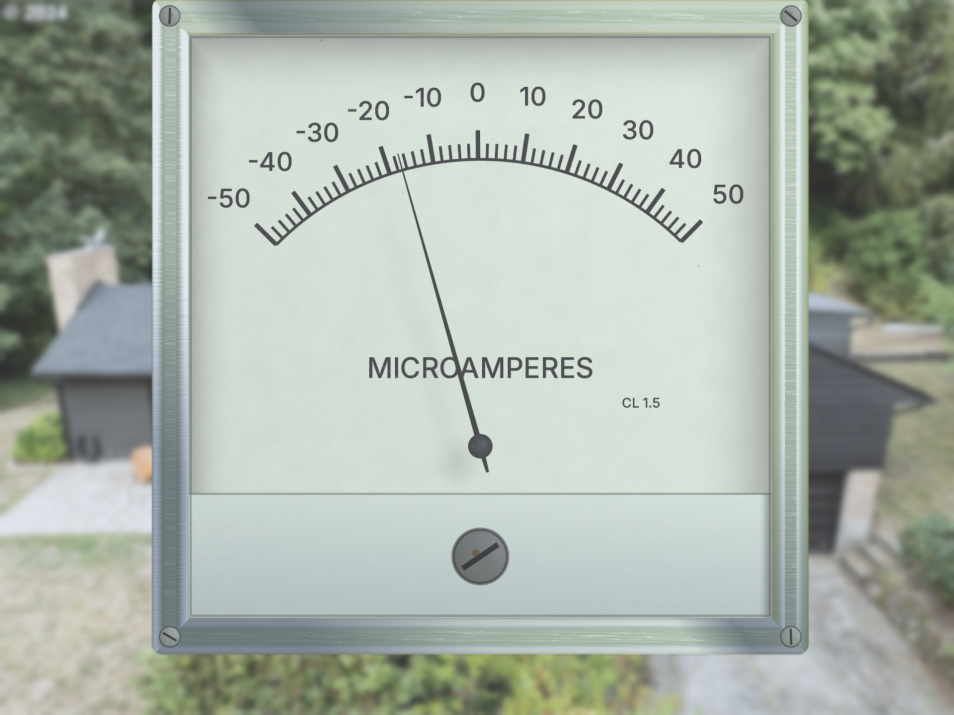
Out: -17 (µA)
